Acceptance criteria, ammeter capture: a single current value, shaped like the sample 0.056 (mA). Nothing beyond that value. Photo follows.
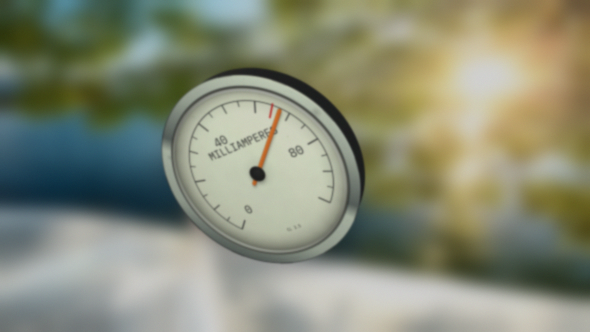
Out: 67.5 (mA)
